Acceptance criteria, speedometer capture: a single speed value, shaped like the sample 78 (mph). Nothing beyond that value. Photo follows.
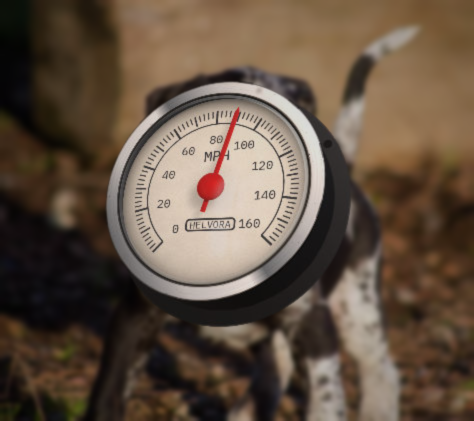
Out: 90 (mph)
